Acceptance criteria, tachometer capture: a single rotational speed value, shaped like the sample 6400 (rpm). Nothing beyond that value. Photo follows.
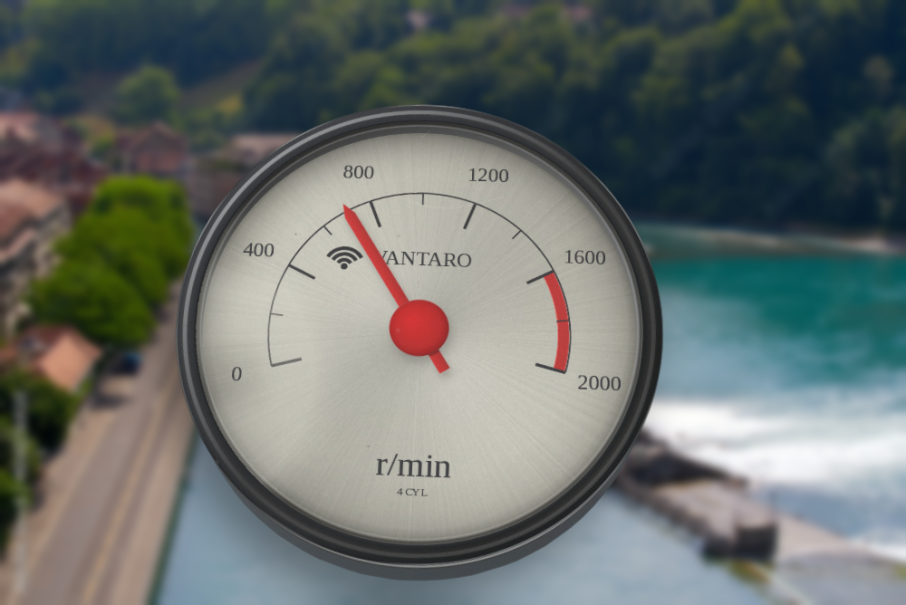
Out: 700 (rpm)
